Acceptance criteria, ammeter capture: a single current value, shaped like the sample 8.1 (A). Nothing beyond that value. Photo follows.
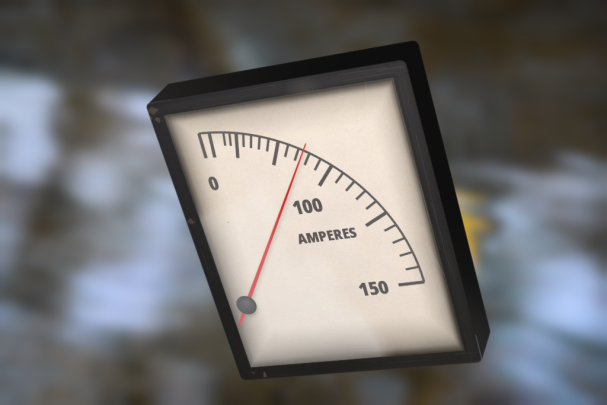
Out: 87.5 (A)
